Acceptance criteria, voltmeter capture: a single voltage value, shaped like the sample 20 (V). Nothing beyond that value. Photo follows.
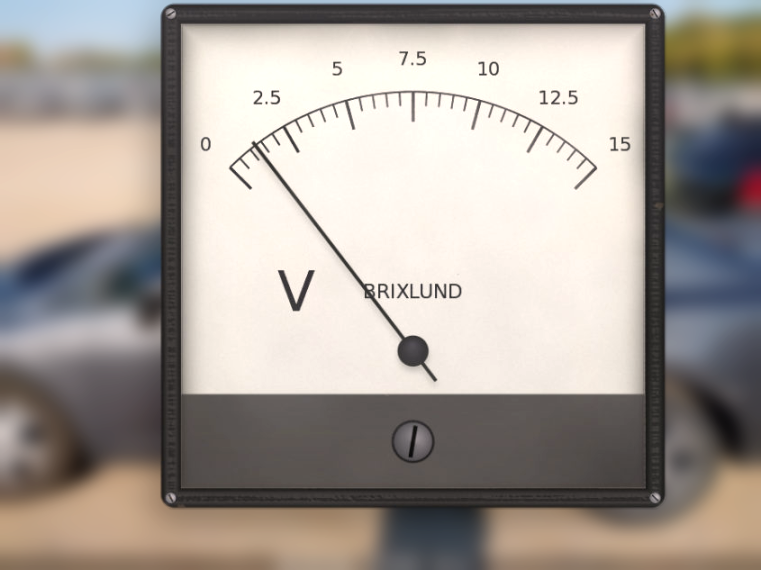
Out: 1.25 (V)
